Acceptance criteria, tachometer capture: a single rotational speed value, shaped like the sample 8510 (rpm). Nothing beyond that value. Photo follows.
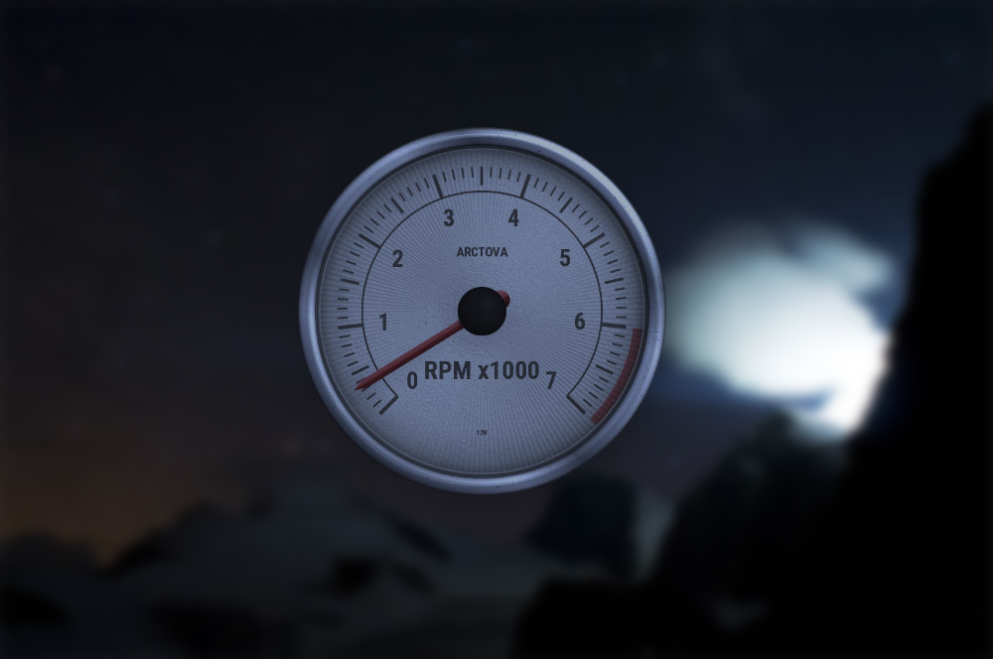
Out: 350 (rpm)
